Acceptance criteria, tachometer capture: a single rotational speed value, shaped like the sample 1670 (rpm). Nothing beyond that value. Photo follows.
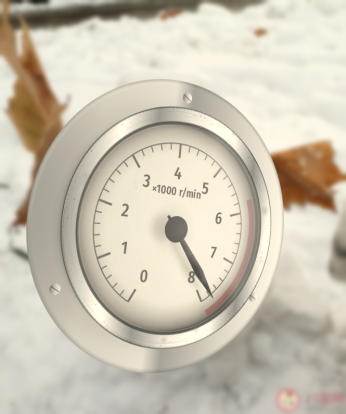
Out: 7800 (rpm)
